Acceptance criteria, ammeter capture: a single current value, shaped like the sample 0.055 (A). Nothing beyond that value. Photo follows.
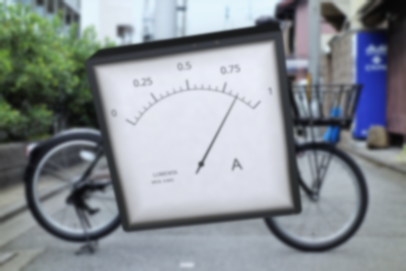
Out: 0.85 (A)
